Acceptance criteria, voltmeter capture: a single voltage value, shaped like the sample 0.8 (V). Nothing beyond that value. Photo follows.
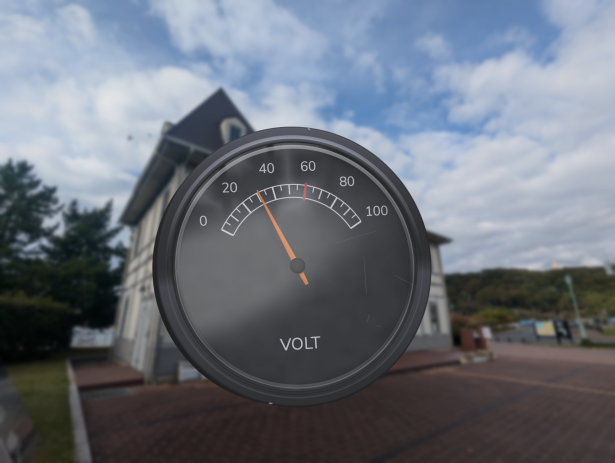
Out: 30 (V)
